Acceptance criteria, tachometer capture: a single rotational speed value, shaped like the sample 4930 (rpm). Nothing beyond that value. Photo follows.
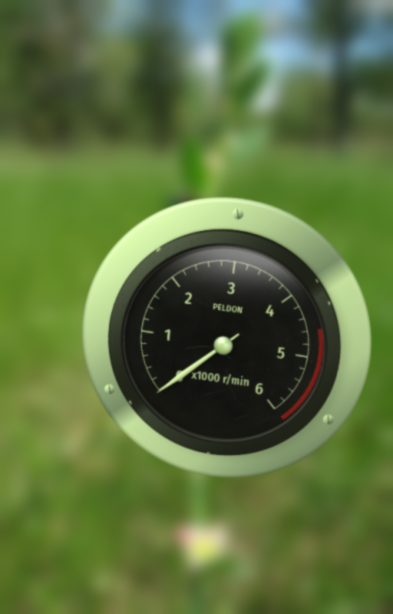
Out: 0 (rpm)
